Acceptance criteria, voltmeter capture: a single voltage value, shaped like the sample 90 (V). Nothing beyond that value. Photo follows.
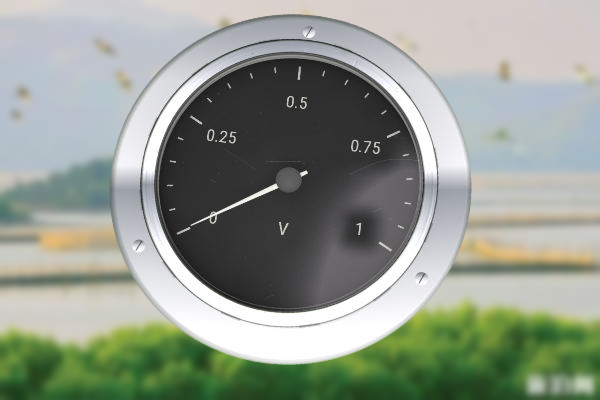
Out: 0 (V)
